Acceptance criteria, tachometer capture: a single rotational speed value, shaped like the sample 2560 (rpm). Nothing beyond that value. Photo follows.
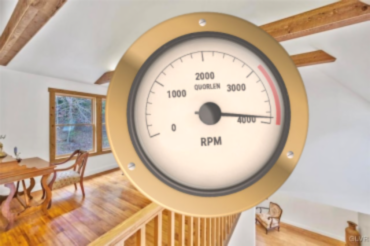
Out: 3900 (rpm)
